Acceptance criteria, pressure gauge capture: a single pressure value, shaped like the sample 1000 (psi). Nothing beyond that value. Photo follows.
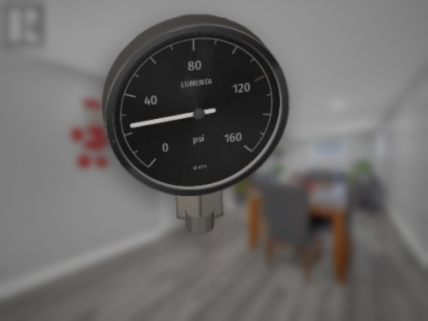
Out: 25 (psi)
